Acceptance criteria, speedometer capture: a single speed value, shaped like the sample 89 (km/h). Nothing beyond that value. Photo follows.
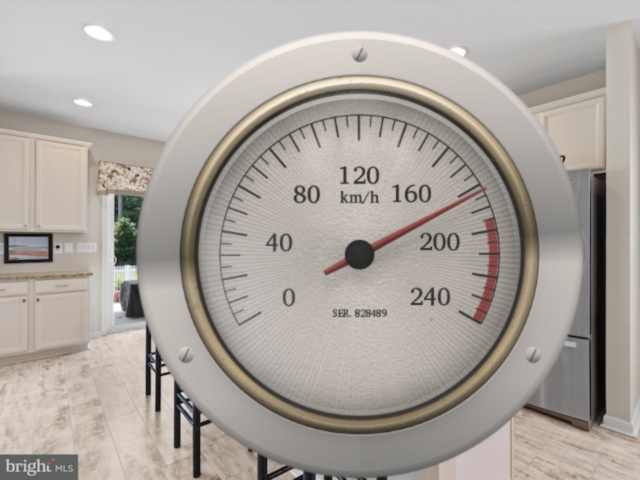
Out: 182.5 (km/h)
